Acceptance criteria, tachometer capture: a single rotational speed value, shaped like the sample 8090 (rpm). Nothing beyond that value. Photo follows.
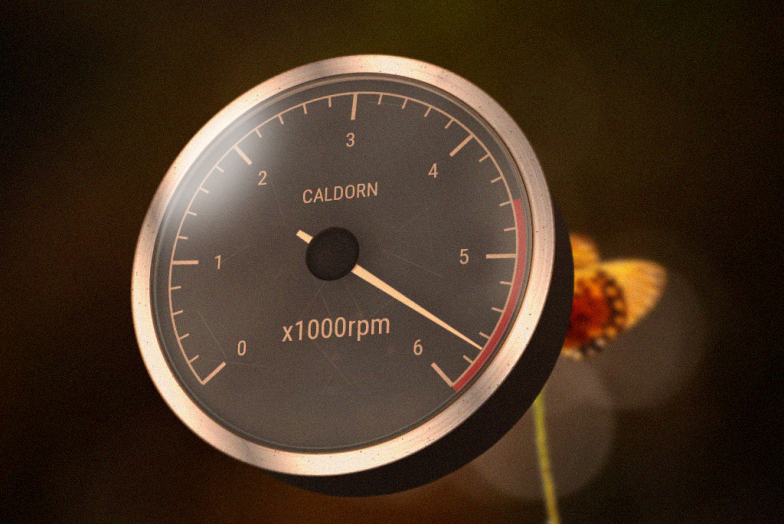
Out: 5700 (rpm)
